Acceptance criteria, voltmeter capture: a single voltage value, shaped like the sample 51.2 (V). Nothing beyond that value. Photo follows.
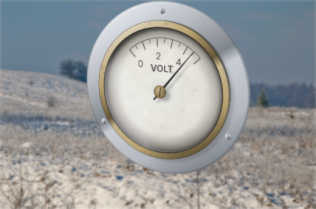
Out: 4.5 (V)
